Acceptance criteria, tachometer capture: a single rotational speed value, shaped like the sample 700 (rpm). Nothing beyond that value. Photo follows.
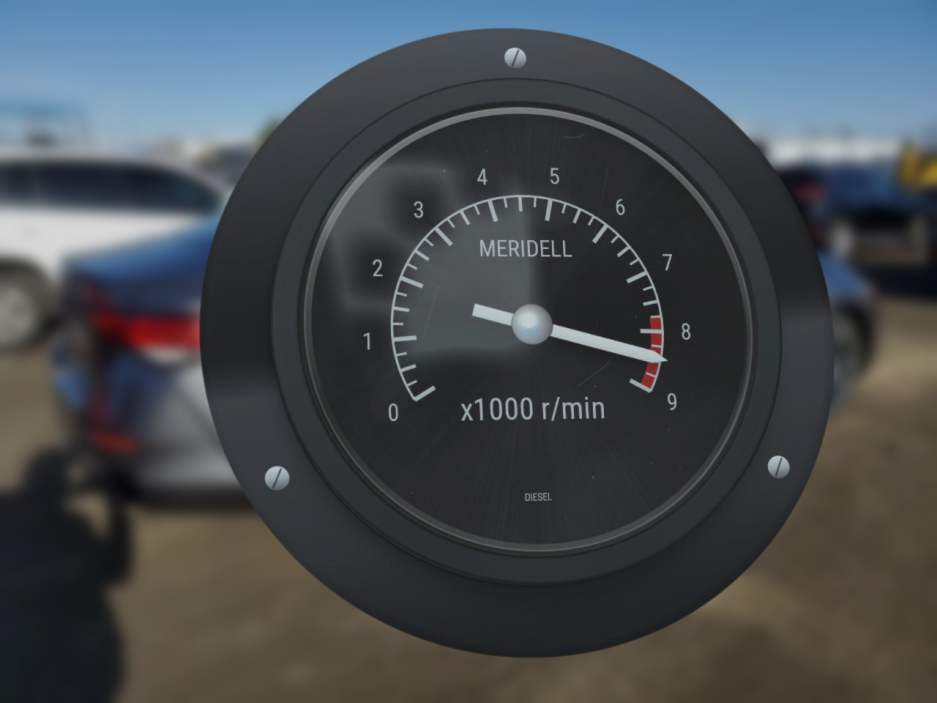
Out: 8500 (rpm)
